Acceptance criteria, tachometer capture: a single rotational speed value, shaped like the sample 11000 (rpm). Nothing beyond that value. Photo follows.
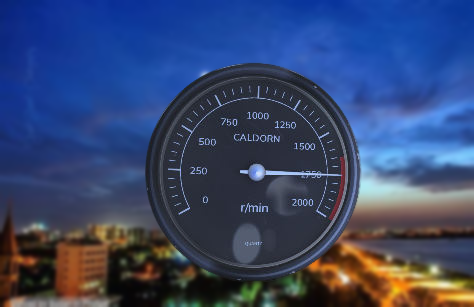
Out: 1750 (rpm)
